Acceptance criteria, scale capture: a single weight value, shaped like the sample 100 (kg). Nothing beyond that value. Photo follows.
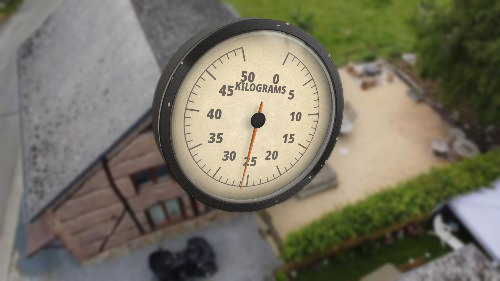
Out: 26 (kg)
